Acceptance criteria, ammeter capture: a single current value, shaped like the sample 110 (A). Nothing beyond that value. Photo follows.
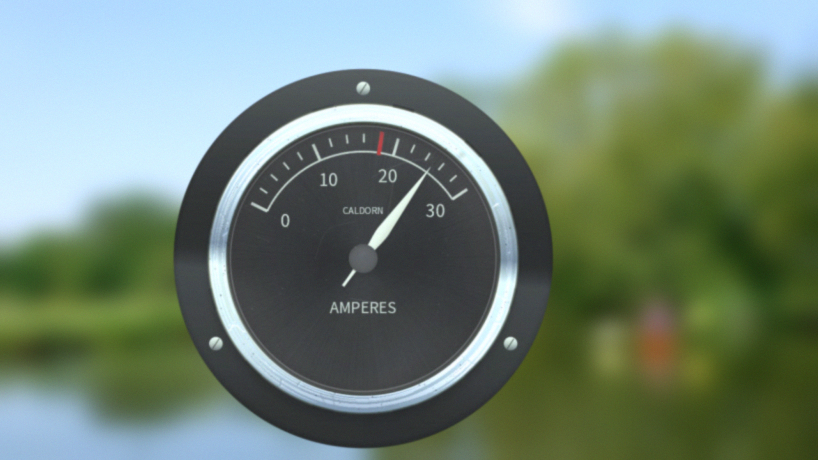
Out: 25 (A)
